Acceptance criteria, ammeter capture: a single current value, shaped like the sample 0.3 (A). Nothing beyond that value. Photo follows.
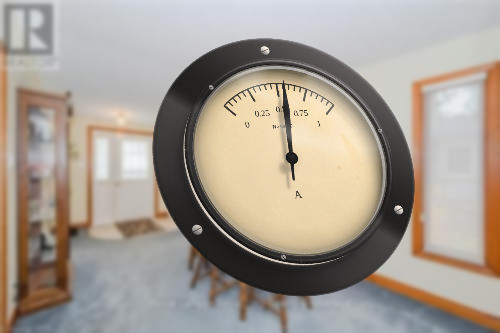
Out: 0.55 (A)
